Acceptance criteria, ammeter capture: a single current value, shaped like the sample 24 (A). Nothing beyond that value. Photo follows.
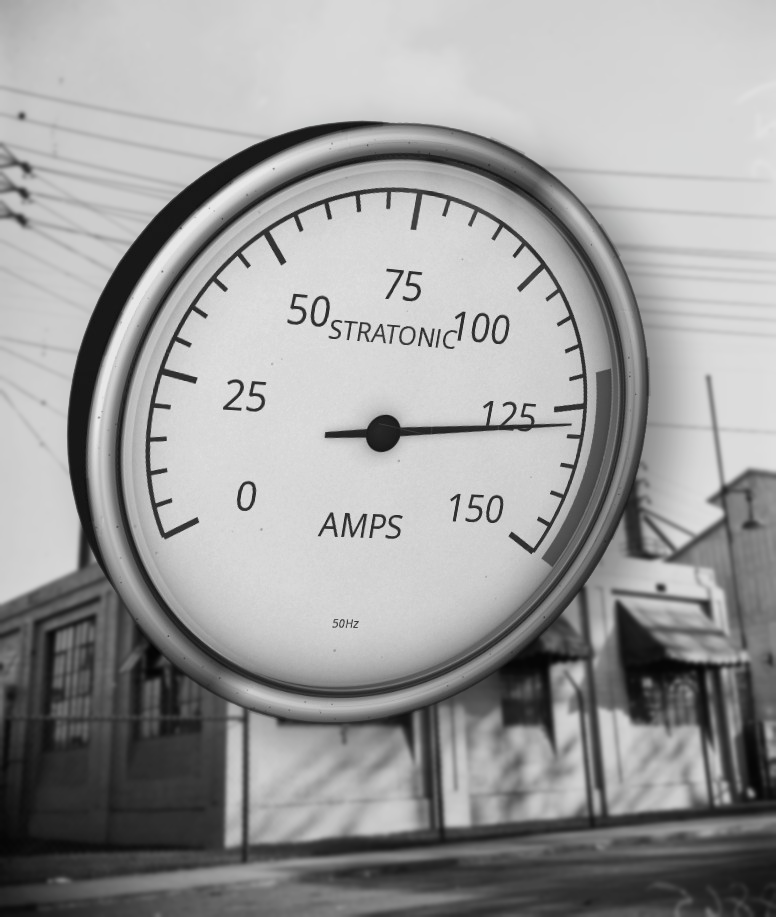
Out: 127.5 (A)
